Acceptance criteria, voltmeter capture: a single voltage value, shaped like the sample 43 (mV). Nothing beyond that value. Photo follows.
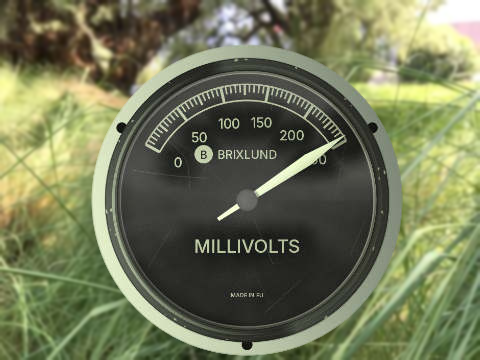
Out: 245 (mV)
